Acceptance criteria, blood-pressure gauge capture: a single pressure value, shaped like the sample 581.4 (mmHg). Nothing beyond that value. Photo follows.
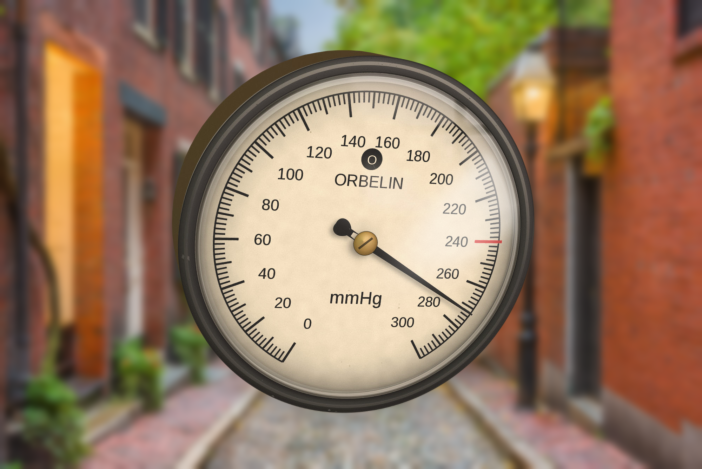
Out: 272 (mmHg)
